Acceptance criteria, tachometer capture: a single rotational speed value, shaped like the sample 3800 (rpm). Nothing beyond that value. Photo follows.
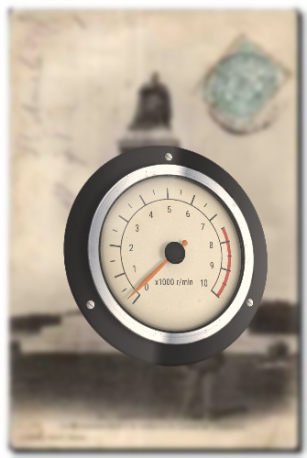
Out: 250 (rpm)
